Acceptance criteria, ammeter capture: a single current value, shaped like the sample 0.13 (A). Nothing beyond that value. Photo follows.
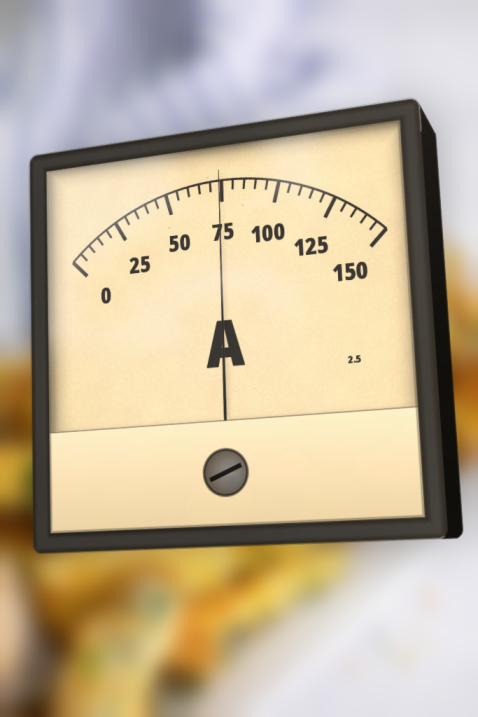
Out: 75 (A)
